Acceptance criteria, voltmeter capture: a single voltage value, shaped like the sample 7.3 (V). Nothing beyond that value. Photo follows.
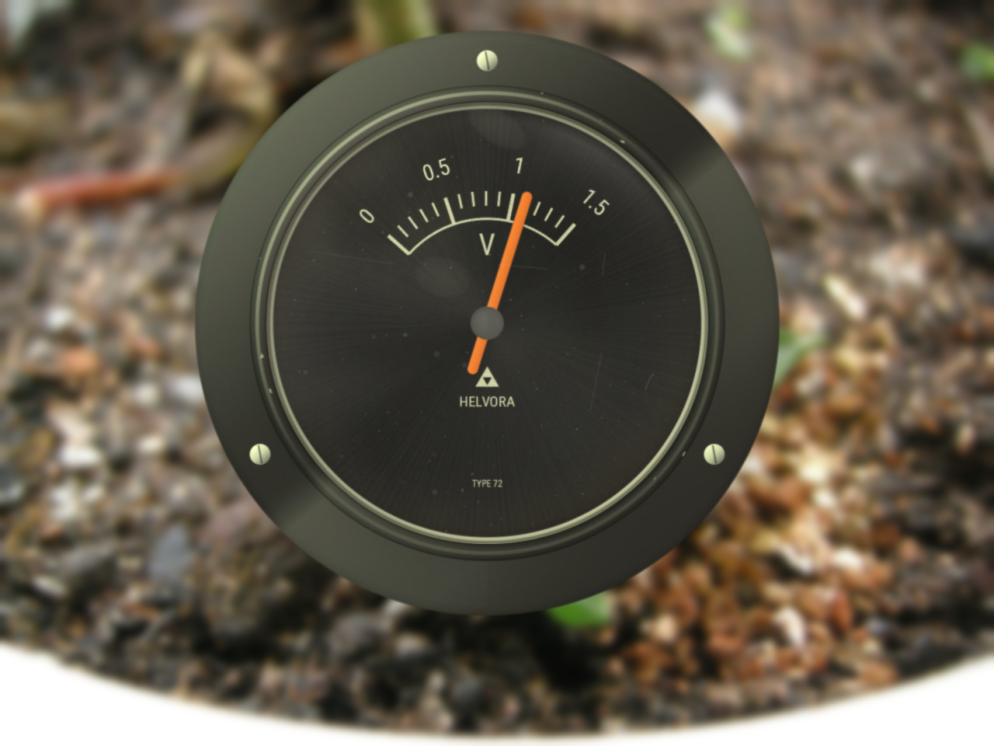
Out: 1.1 (V)
